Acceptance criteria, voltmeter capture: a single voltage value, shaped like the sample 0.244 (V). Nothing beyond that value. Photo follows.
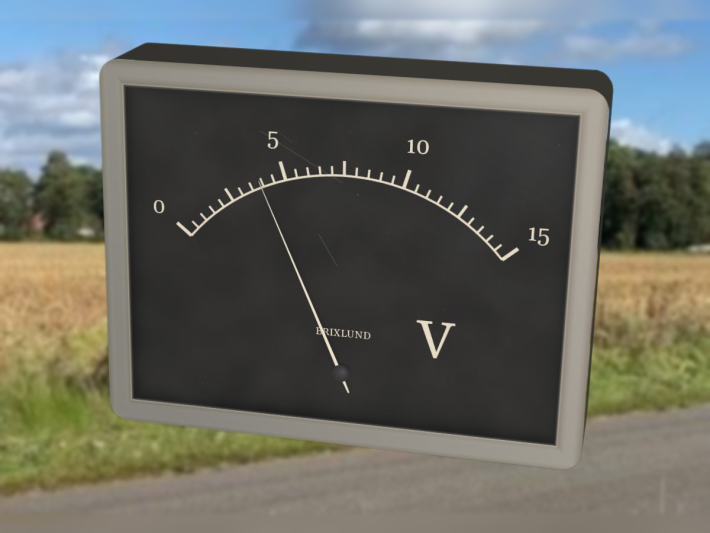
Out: 4 (V)
